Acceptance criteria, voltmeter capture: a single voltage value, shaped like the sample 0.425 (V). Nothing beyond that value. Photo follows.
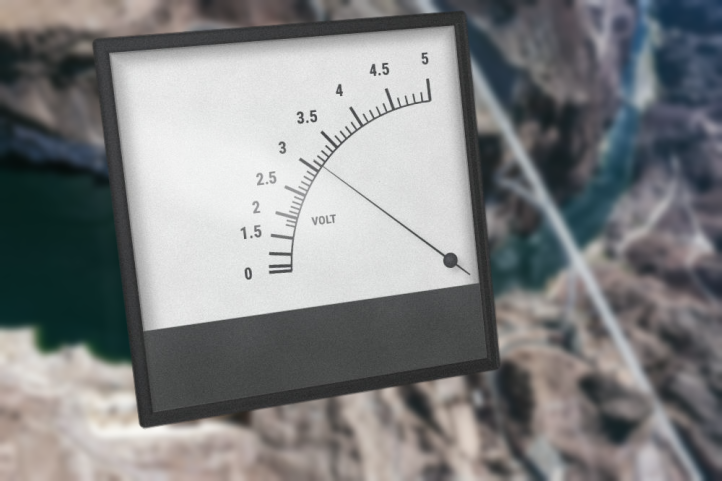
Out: 3.1 (V)
